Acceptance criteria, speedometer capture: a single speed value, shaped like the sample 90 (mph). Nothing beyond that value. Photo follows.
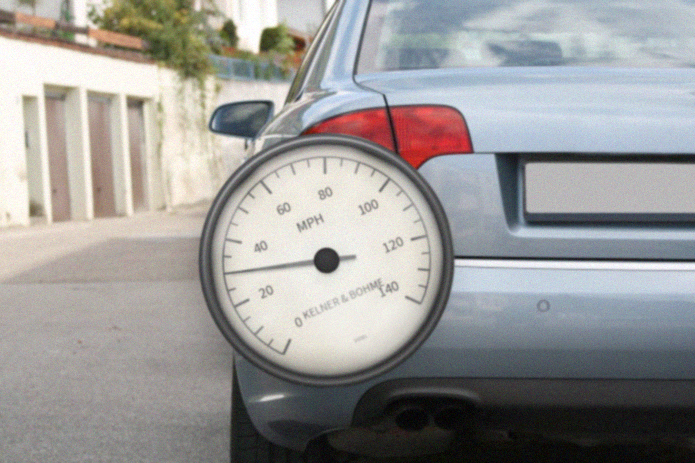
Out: 30 (mph)
